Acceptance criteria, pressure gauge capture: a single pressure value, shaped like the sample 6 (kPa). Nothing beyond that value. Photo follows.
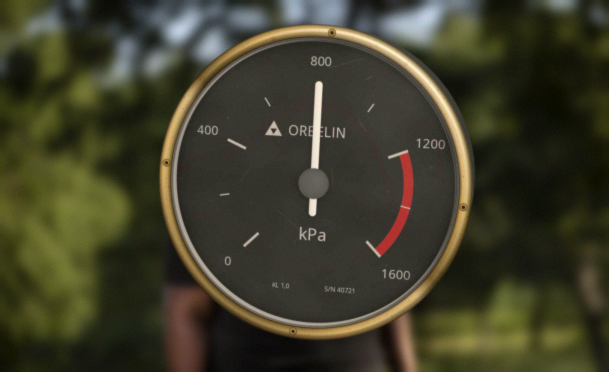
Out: 800 (kPa)
